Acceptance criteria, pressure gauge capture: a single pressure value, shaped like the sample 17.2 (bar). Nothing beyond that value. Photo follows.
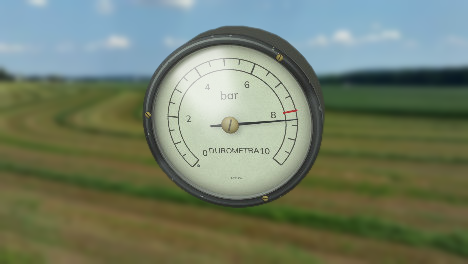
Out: 8.25 (bar)
